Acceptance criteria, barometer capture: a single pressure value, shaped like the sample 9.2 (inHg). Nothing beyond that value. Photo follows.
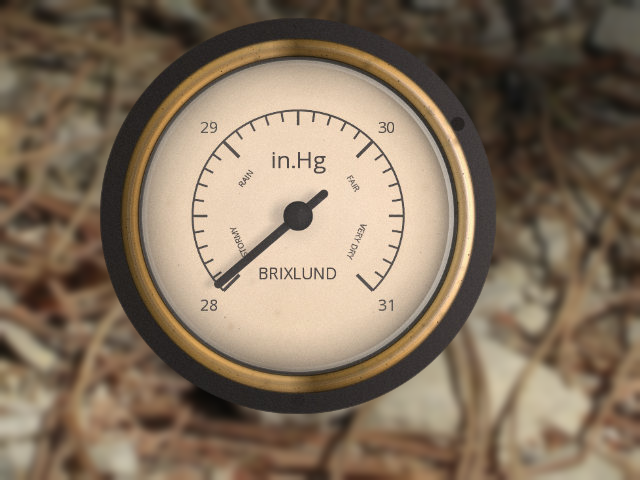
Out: 28.05 (inHg)
